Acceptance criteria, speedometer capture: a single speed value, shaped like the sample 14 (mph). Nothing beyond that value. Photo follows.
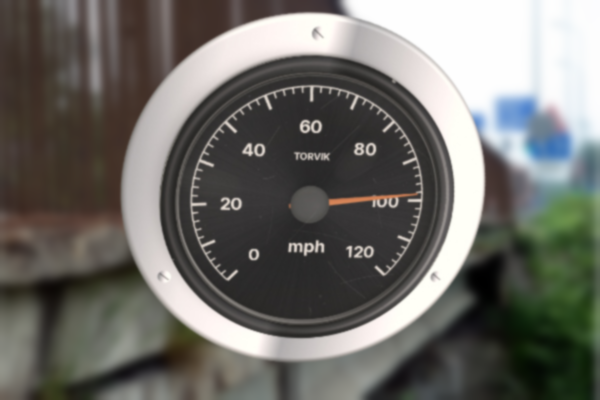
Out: 98 (mph)
